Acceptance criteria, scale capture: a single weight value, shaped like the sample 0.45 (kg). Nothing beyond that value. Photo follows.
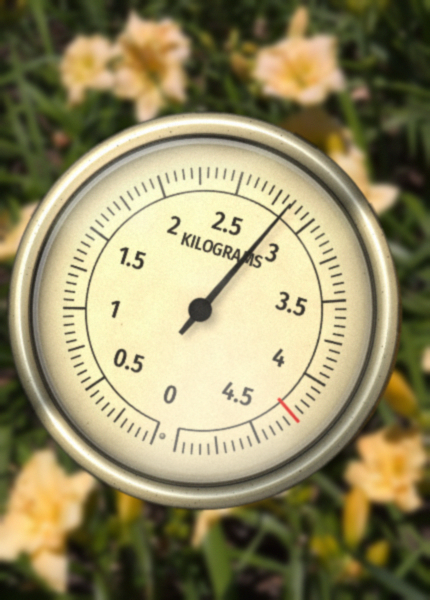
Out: 2.85 (kg)
